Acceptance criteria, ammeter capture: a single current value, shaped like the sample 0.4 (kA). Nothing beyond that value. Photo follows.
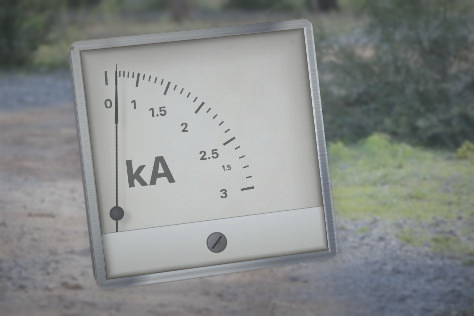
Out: 0.5 (kA)
